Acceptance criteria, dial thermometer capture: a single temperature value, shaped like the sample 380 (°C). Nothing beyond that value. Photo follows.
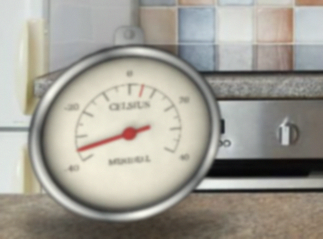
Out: -35 (°C)
